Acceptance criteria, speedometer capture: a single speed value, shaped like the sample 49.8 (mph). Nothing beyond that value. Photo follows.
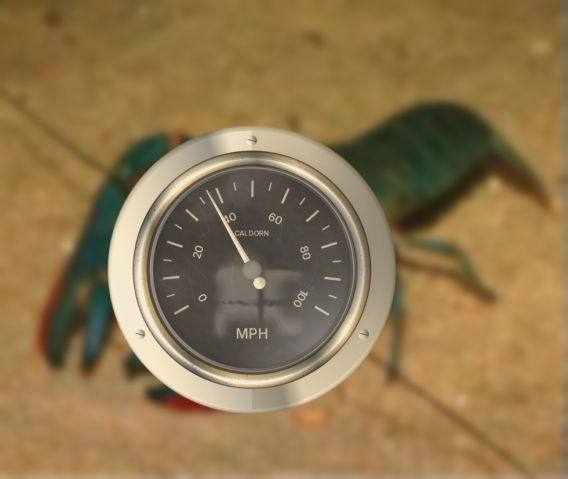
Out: 37.5 (mph)
